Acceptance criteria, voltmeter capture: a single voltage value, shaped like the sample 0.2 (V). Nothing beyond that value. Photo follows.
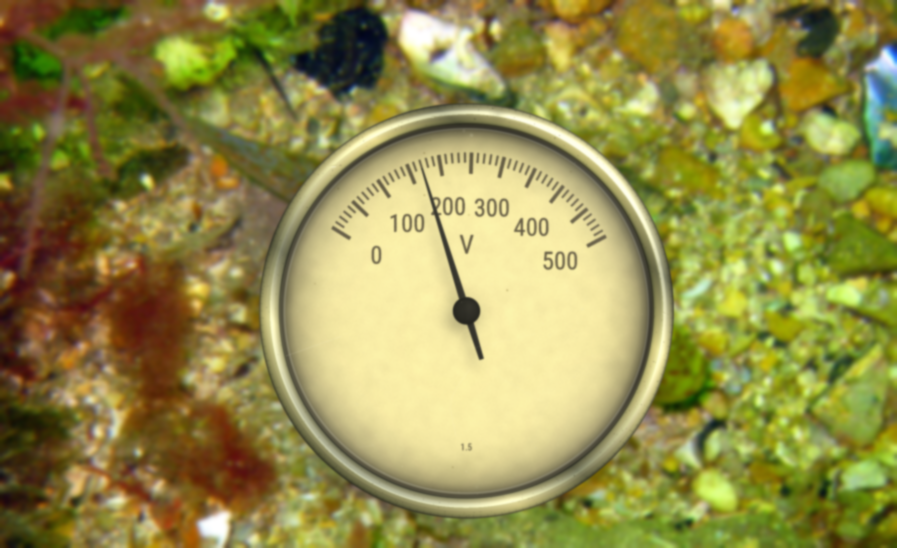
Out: 170 (V)
